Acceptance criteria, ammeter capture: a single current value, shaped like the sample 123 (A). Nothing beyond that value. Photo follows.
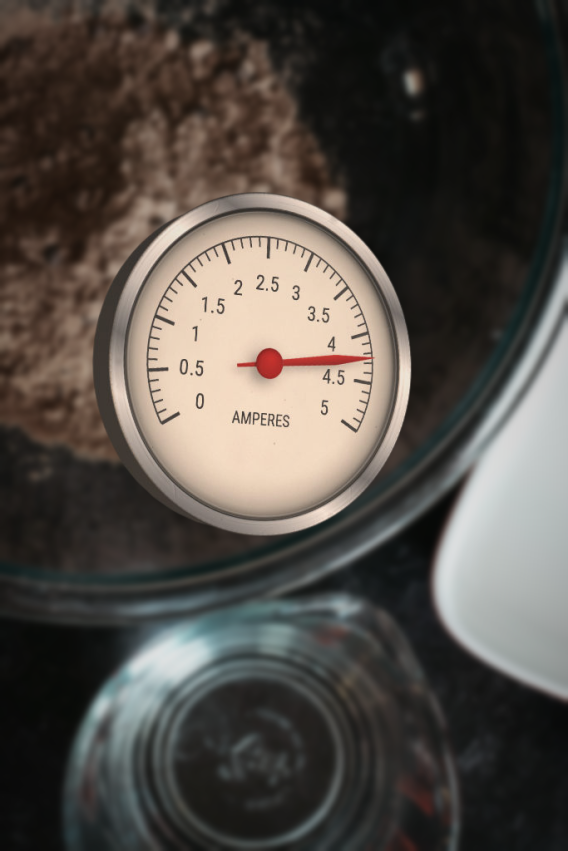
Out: 4.25 (A)
